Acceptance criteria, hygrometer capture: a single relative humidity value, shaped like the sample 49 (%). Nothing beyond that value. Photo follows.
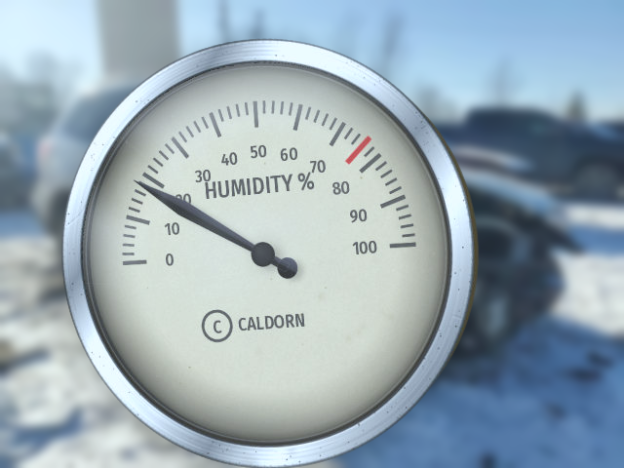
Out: 18 (%)
